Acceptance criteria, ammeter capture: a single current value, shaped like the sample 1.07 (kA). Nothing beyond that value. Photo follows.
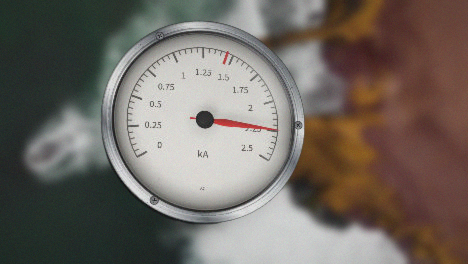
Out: 2.25 (kA)
